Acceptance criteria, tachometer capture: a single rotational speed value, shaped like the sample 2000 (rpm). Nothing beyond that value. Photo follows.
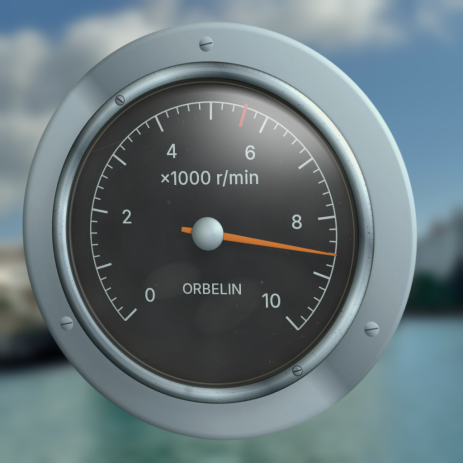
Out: 8600 (rpm)
